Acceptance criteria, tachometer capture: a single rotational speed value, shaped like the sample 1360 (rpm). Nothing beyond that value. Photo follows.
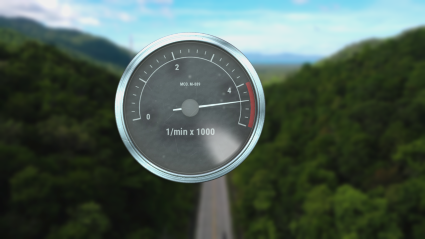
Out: 4400 (rpm)
